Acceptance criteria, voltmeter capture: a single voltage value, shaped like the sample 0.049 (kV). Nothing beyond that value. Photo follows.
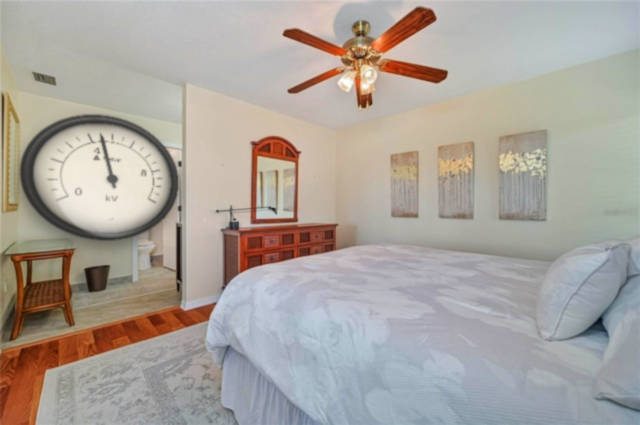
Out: 4.5 (kV)
